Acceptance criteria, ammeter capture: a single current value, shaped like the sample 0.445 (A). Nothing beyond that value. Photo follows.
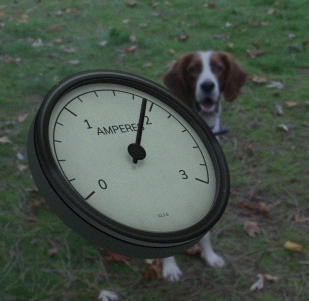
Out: 1.9 (A)
